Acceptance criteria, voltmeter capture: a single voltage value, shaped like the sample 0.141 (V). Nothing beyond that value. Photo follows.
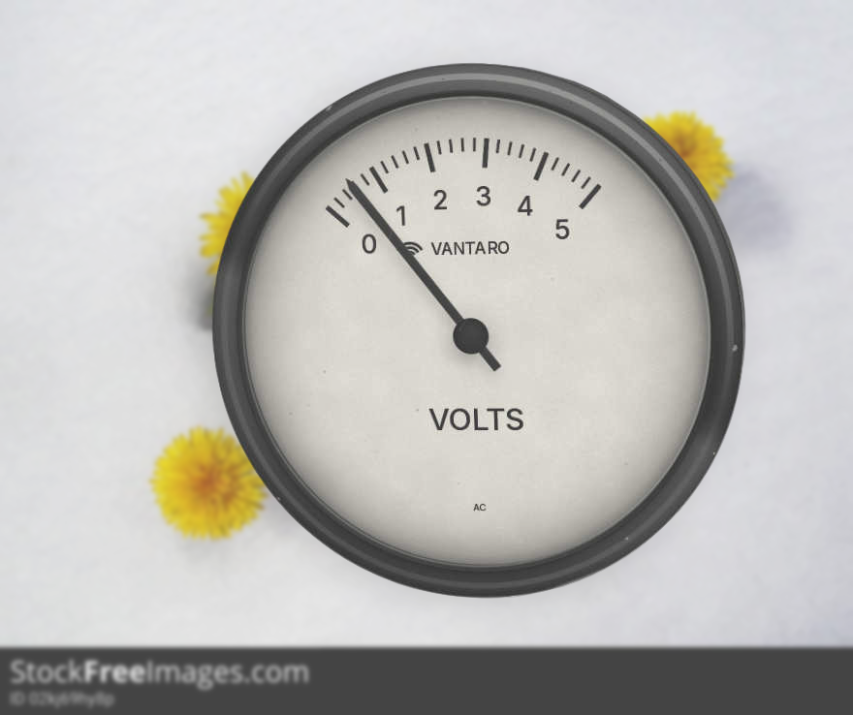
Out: 0.6 (V)
